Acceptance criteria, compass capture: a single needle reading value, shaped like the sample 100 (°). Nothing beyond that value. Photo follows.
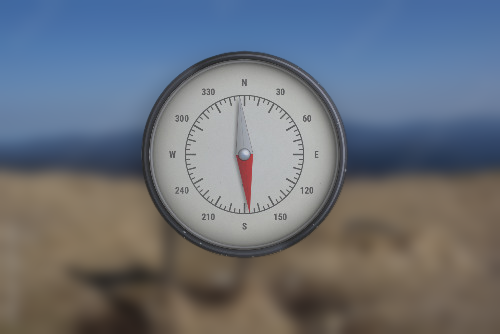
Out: 175 (°)
